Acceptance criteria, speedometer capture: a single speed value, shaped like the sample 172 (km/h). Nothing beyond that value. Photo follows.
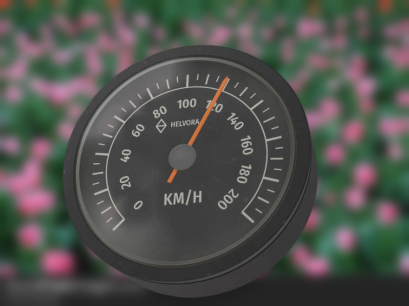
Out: 120 (km/h)
